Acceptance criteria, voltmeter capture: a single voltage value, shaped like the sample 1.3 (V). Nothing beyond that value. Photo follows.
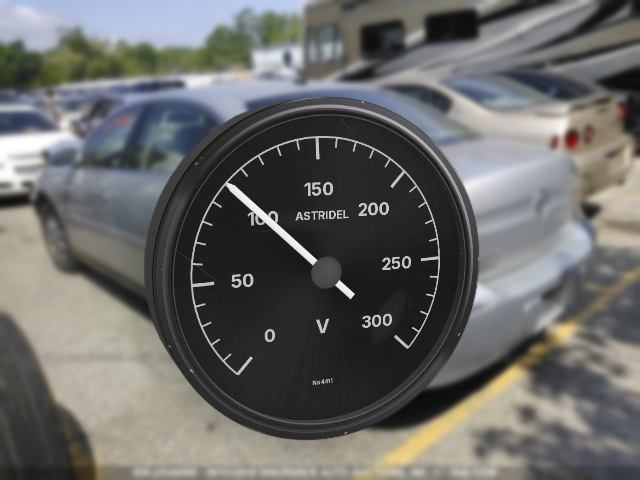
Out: 100 (V)
